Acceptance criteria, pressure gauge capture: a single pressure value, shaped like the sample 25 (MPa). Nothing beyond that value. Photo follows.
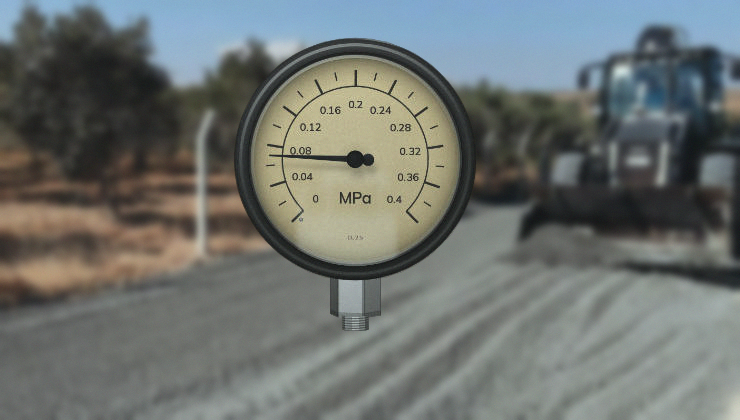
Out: 0.07 (MPa)
